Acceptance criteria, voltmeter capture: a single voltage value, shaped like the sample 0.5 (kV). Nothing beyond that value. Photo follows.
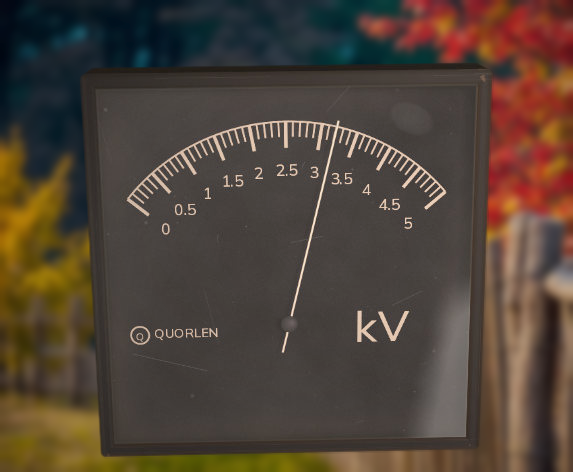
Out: 3.2 (kV)
